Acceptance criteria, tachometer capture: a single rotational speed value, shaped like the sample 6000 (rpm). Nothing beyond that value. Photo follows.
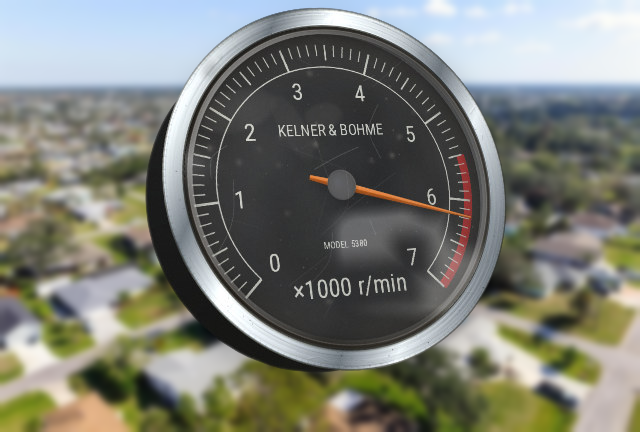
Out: 6200 (rpm)
